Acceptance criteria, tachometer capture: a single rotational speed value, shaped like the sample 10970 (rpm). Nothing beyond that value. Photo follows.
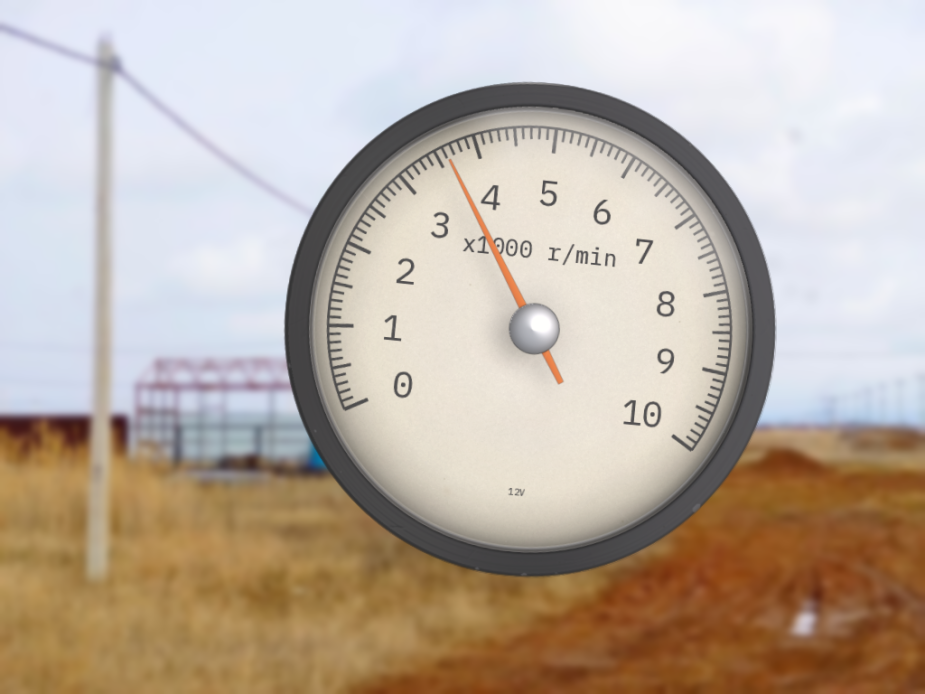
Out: 3600 (rpm)
